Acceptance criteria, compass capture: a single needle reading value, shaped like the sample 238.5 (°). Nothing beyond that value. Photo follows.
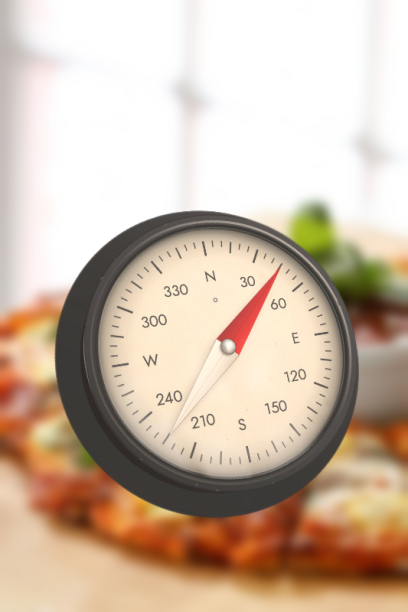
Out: 45 (°)
